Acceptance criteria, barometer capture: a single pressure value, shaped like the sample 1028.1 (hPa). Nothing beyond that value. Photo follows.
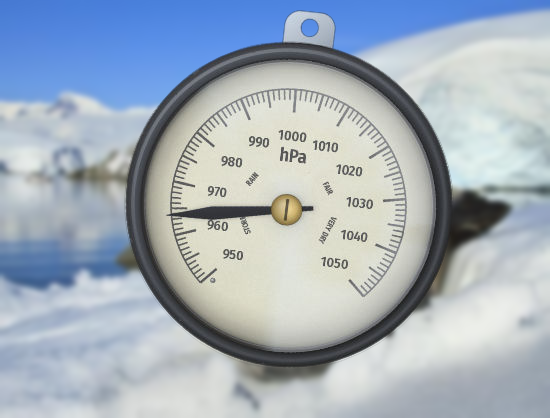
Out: 964 (hPa)
